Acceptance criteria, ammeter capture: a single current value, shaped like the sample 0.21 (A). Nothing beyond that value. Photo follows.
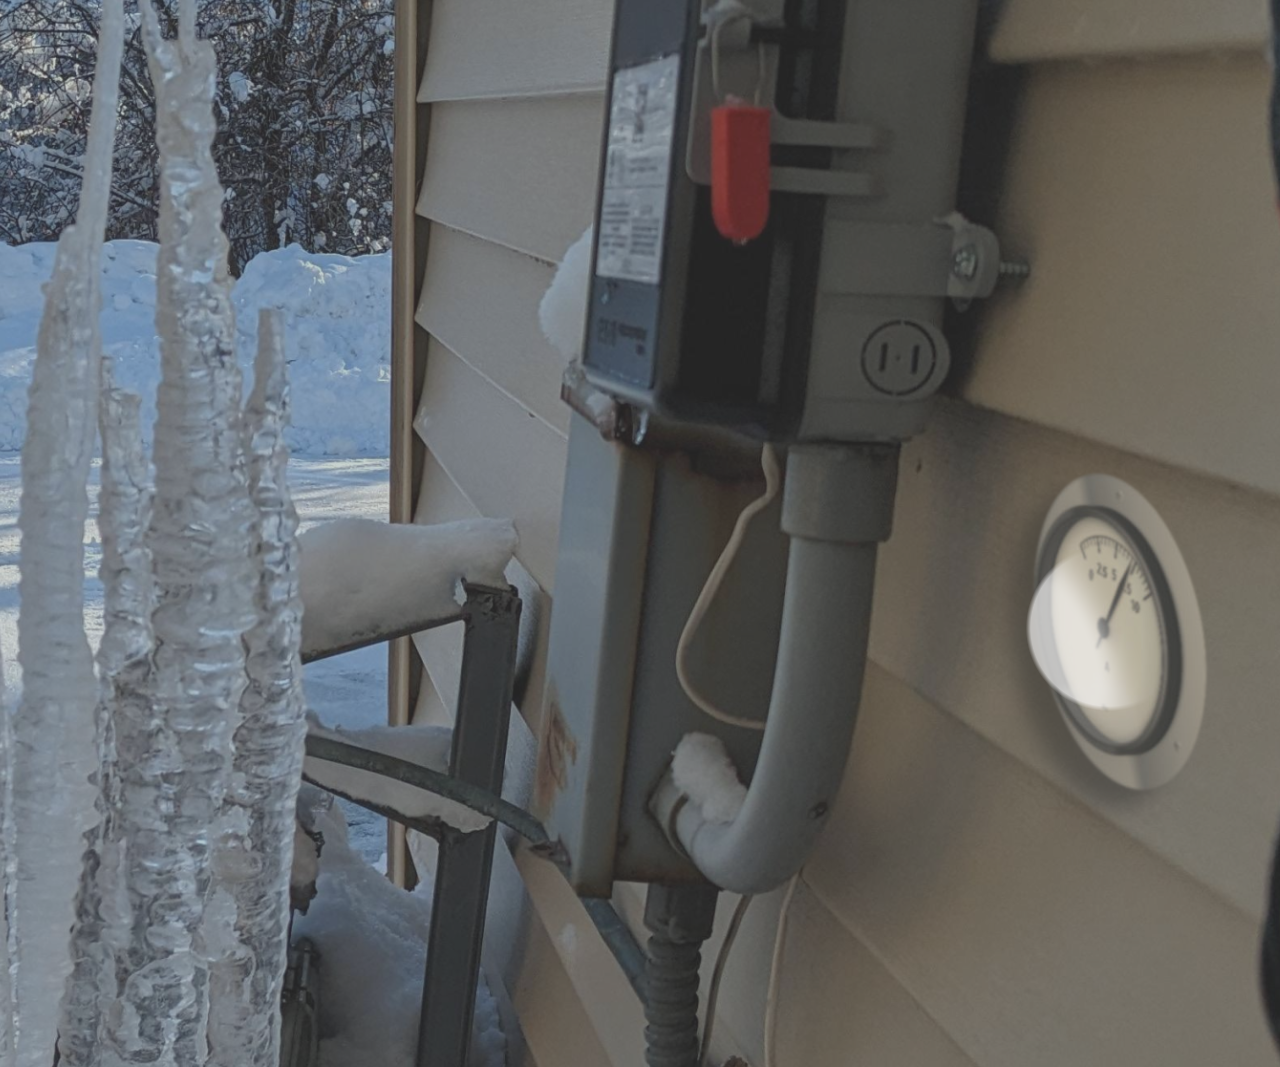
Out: 7.5 (A)
